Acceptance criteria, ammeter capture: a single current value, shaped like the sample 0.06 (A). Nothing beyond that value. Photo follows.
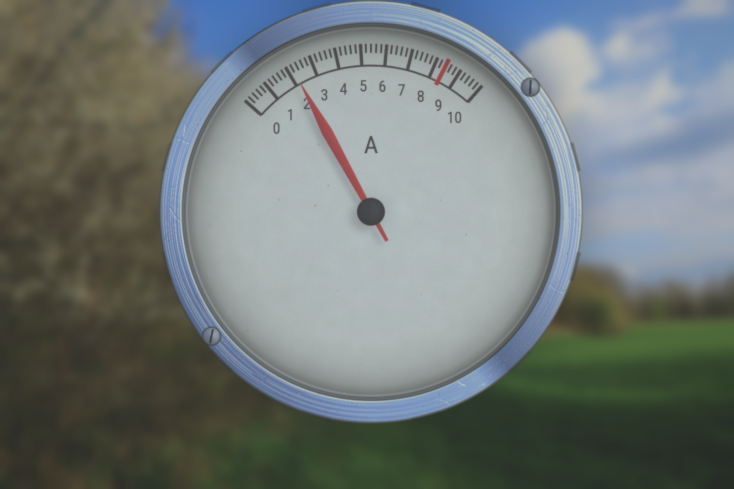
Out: 2.2 (A)
